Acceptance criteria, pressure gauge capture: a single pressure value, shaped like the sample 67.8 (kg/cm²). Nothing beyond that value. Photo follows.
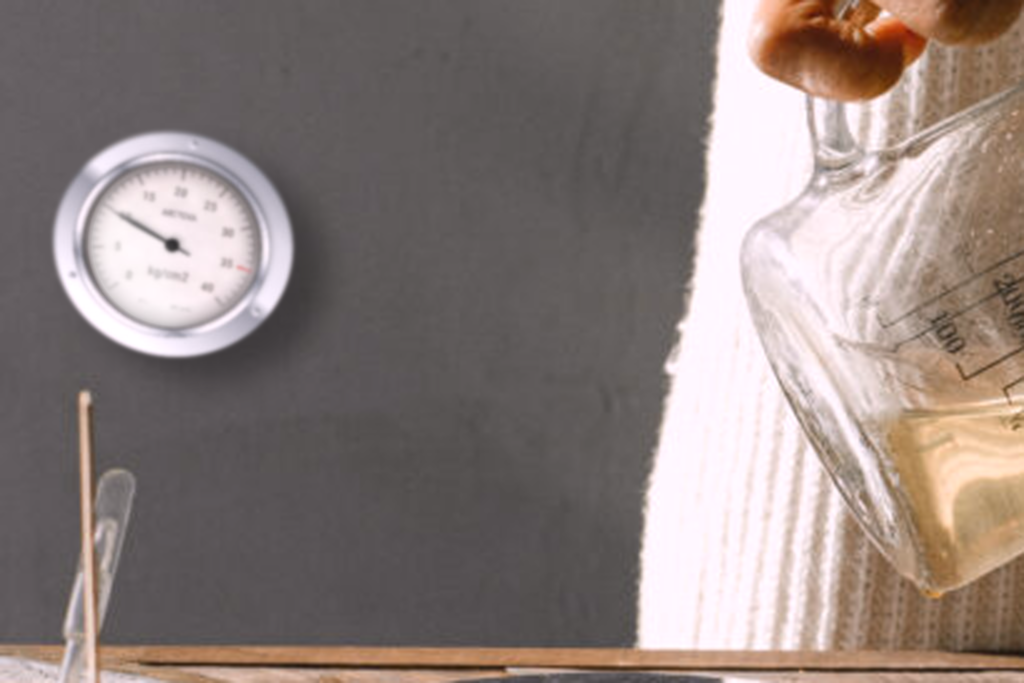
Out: 10 (kg/cm²)
